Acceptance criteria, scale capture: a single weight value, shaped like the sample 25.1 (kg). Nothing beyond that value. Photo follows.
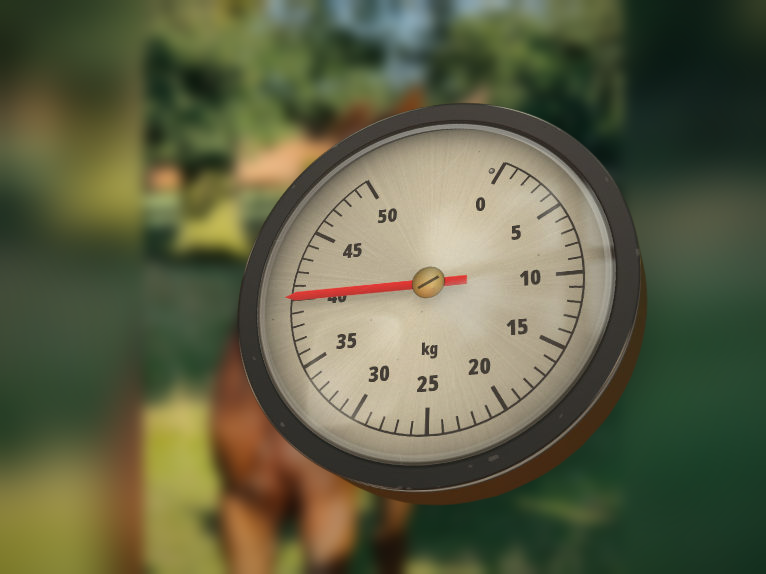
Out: 40 (kg)
